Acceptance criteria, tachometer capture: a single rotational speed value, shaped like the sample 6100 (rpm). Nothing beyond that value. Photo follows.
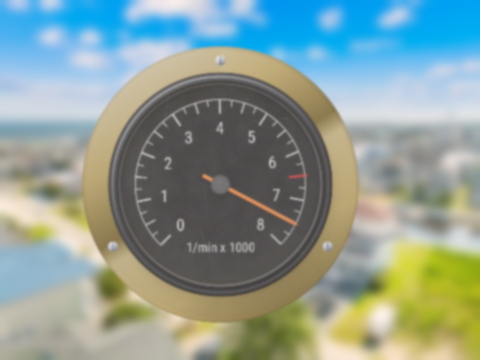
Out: 7500 (rpm)
